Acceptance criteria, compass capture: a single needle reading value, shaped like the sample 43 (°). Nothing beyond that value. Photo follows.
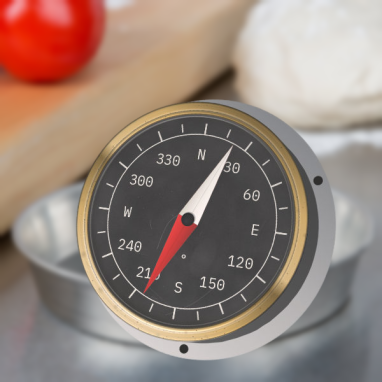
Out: 202.5 (°)
